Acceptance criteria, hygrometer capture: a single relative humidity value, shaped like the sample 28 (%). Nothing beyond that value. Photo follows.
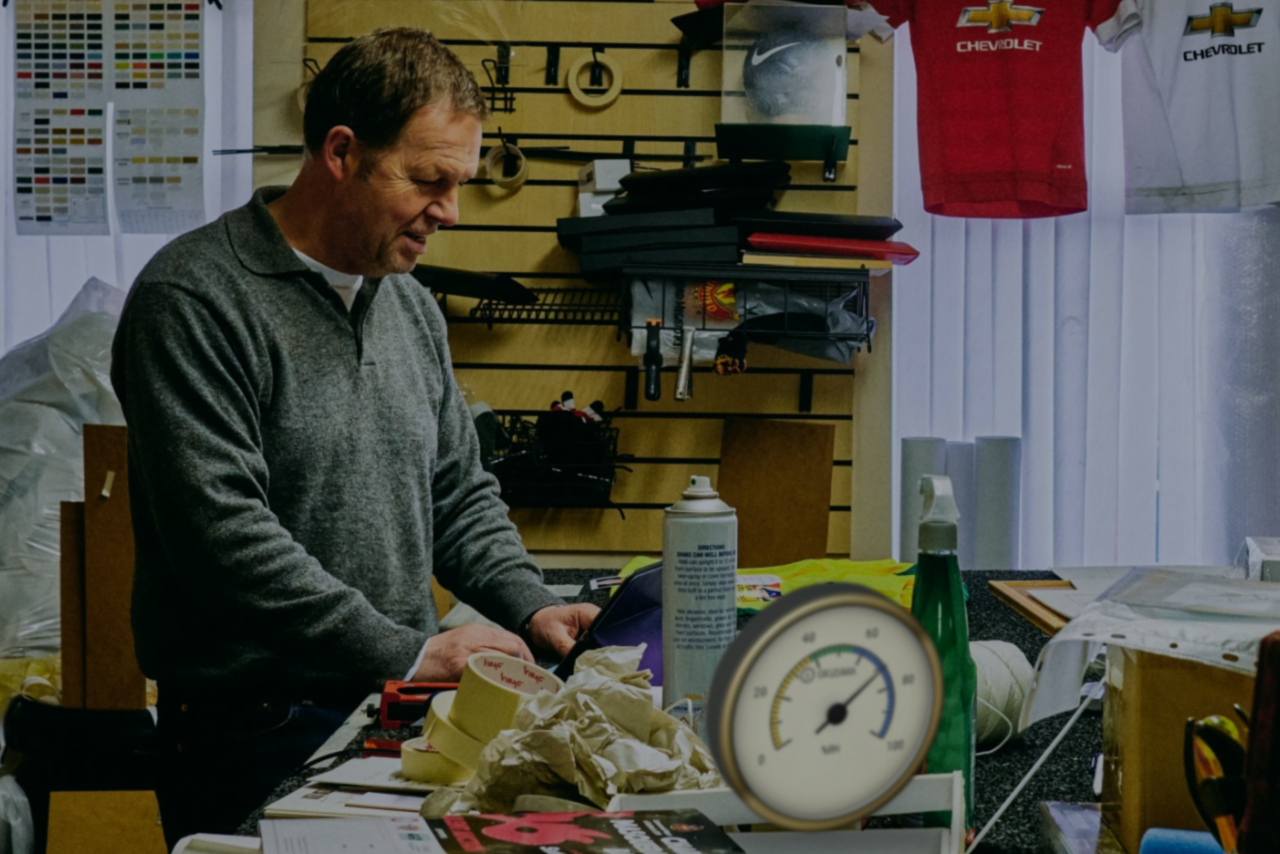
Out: 70 (%)
